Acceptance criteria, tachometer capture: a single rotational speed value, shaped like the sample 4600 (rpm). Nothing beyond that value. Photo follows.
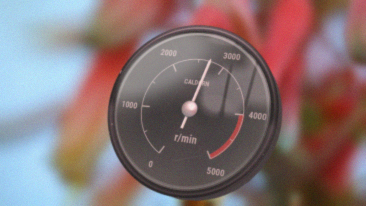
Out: 2750 (rpm)
